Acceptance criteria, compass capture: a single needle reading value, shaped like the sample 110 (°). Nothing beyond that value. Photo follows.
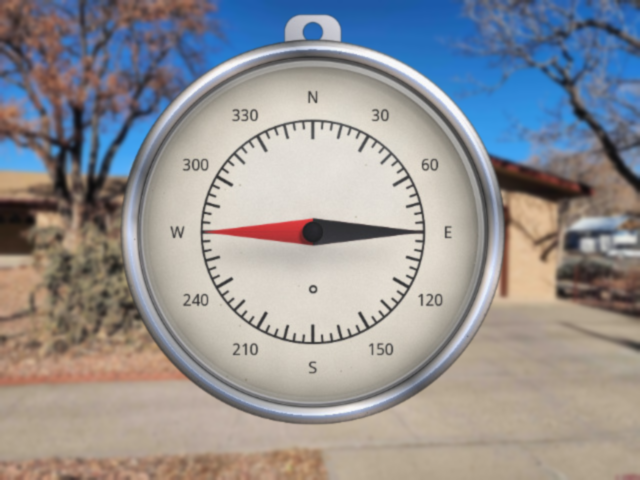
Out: 270 (°)
